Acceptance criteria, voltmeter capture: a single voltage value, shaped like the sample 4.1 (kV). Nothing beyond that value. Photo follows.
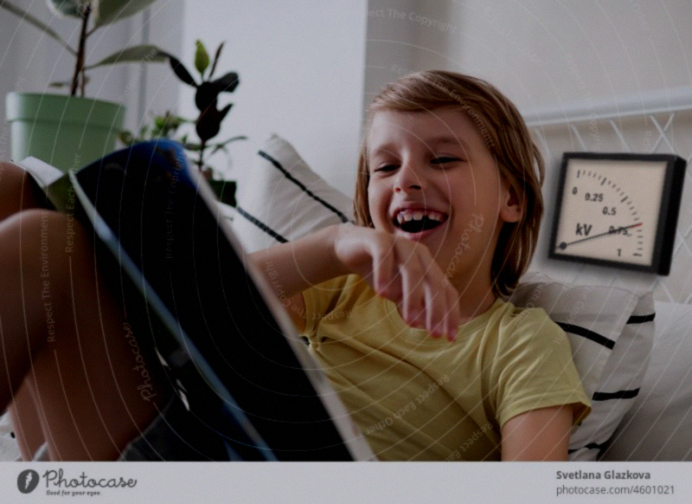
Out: 0.75 (kV)
